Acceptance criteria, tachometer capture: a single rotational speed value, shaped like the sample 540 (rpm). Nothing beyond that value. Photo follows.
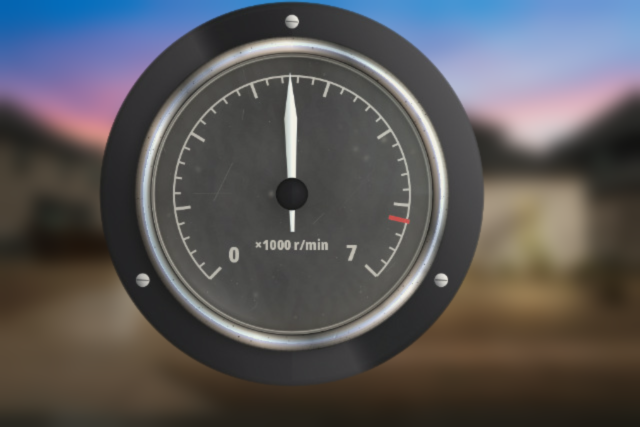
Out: 3500 (rpm)
